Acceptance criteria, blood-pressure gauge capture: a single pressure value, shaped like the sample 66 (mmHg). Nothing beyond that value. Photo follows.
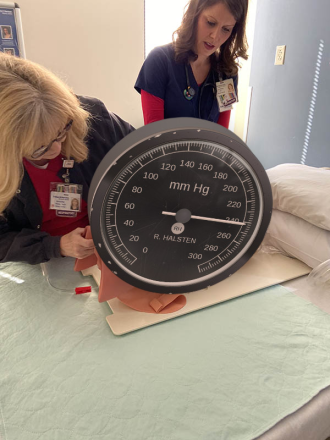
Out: 240 (mmHg)
